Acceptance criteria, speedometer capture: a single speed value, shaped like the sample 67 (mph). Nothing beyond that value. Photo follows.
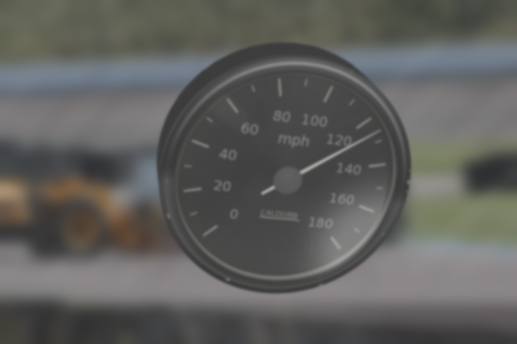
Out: 125 (mph)
